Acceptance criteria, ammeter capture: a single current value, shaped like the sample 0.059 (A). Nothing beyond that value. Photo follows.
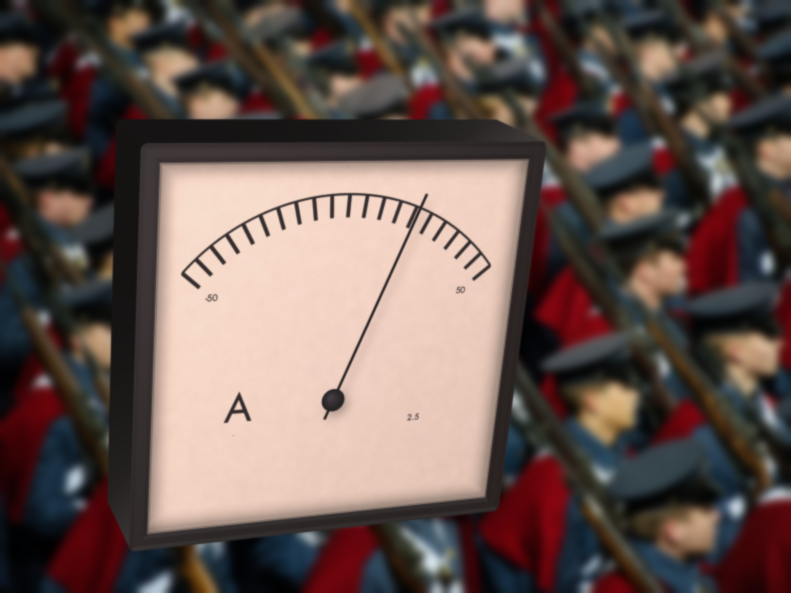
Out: 20 (A)
